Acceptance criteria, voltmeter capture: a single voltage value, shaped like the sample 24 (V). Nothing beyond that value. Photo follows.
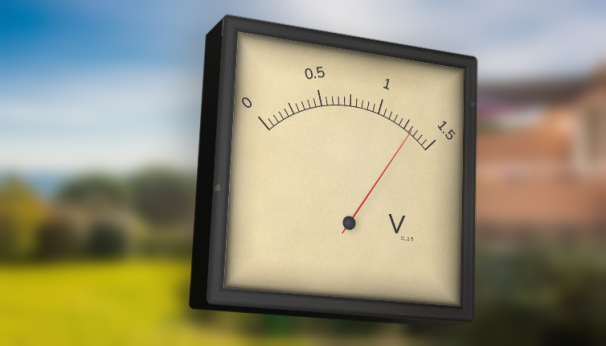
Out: 1.3 (V)
